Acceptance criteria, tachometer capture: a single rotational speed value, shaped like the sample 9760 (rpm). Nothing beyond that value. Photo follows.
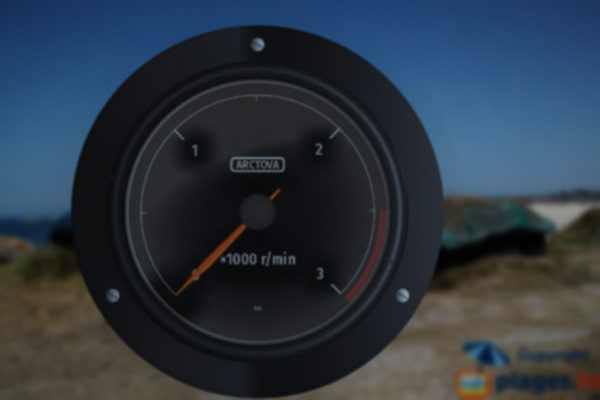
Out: 0 (rpm)
